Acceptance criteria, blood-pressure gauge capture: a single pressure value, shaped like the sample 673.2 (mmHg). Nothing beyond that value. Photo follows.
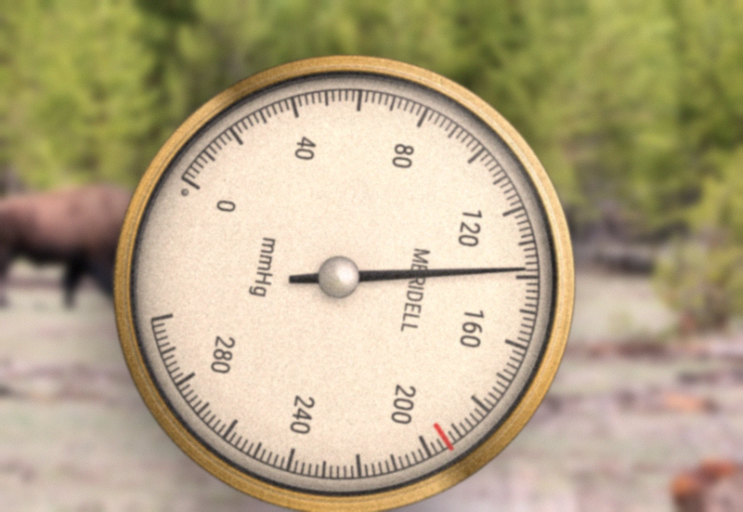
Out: 138 (mmHg)
